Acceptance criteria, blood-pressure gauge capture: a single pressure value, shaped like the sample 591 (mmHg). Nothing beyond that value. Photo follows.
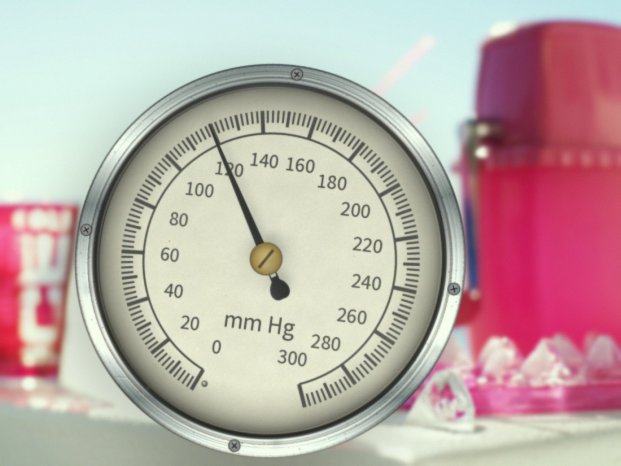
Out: 120 (mmHg)
